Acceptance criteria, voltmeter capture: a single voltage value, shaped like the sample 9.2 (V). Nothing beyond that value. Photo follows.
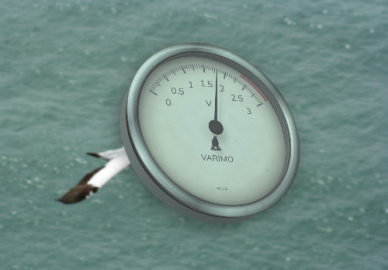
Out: 1.75 (V)
